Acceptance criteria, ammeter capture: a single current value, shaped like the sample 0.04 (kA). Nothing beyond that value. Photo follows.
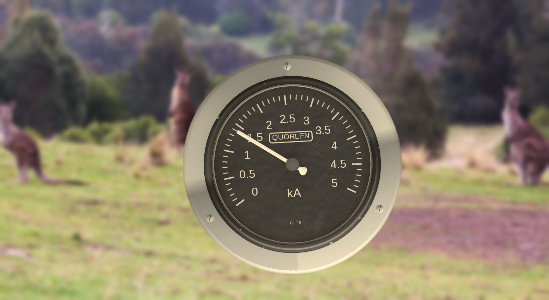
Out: 1.4 (kA)
